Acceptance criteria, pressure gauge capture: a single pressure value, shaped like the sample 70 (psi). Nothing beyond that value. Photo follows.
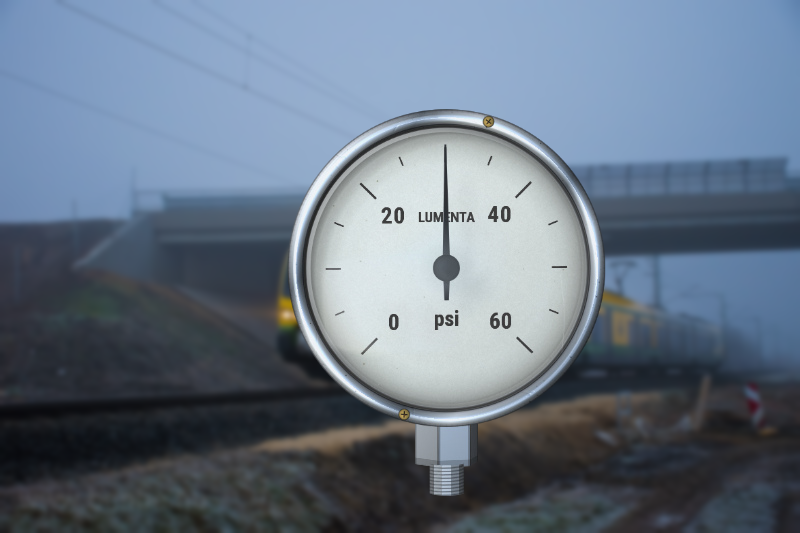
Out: 30 (psi)
